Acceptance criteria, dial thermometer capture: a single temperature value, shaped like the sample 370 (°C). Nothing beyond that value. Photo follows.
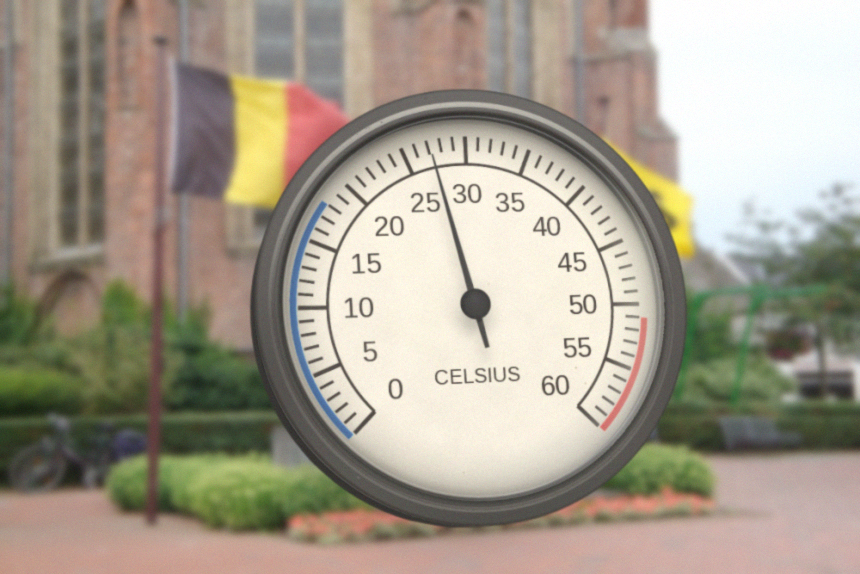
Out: 27 (°C)
